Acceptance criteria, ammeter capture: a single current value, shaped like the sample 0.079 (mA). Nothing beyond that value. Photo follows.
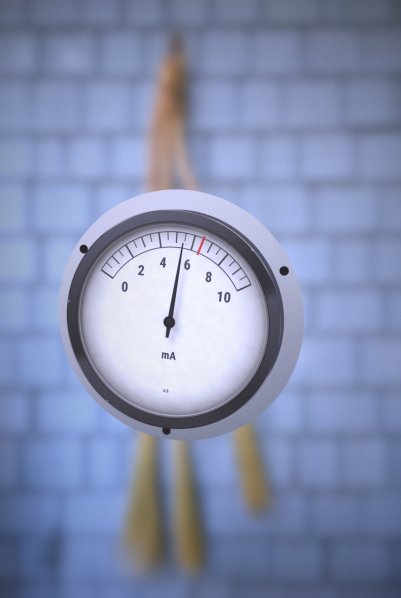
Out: 5.5 (mA)
